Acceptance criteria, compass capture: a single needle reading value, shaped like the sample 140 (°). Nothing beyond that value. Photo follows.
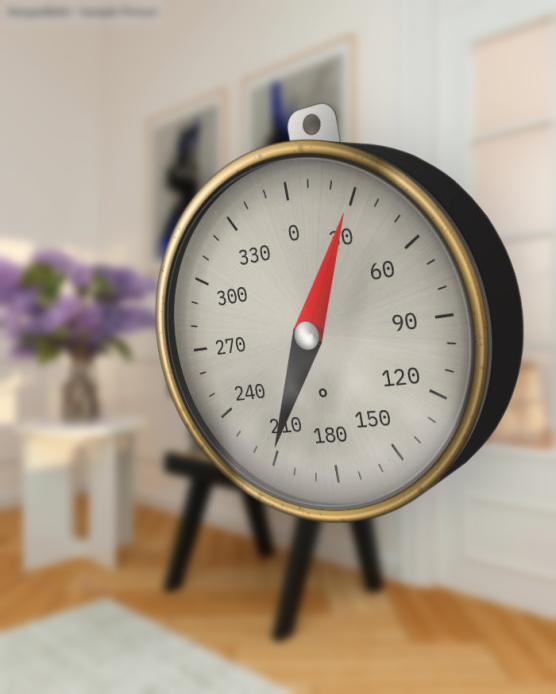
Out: 30 (°)
